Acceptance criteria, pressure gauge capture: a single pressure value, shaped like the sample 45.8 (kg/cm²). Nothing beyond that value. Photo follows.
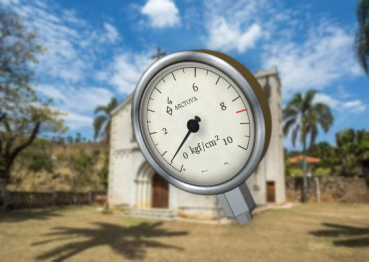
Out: 0.5 (kg/cm²)
